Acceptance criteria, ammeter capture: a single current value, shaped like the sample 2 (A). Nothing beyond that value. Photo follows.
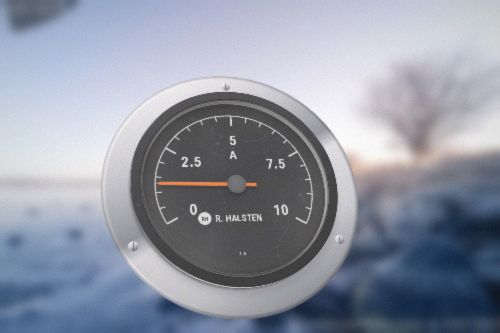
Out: 1.25 (A)
